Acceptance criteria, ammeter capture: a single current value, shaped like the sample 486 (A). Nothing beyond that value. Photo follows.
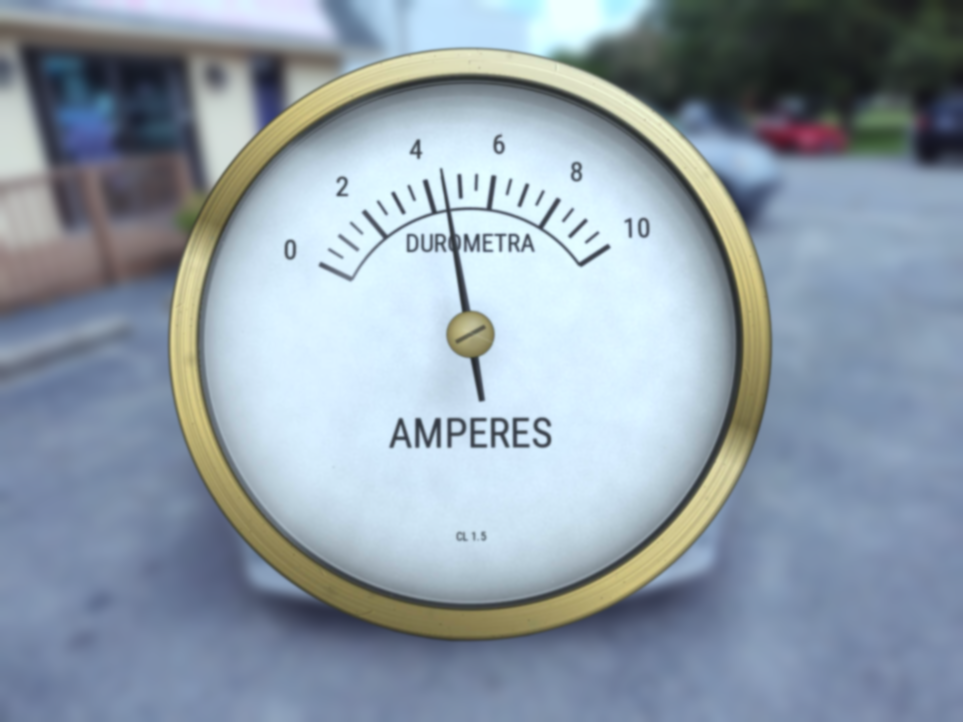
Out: 4.5 (A)
